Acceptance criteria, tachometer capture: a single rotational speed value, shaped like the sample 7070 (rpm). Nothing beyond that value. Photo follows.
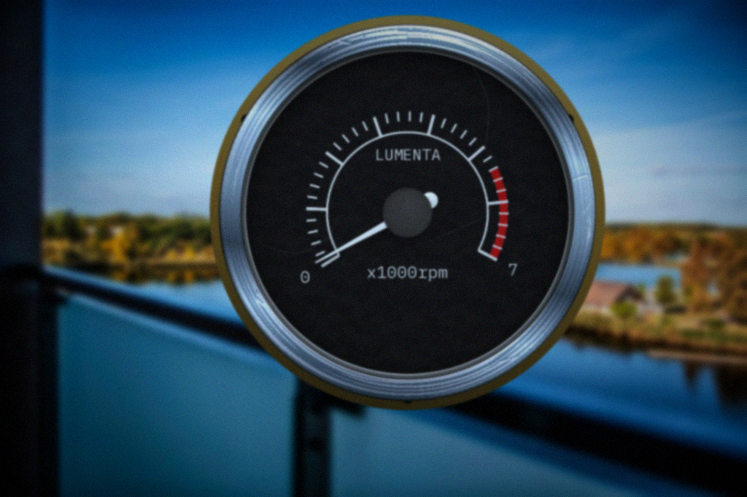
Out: 100 (rpm)
